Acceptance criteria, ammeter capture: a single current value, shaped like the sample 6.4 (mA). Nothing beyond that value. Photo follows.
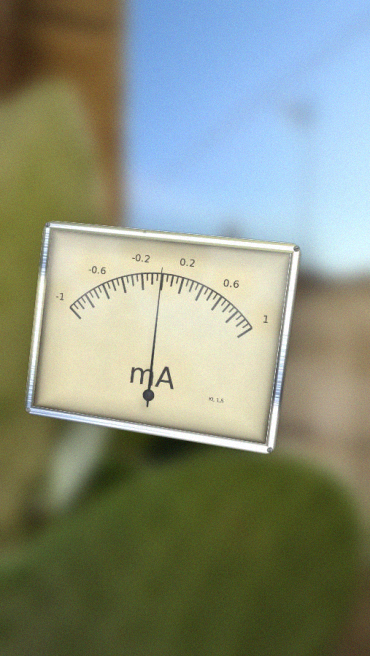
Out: 0 (mA)
